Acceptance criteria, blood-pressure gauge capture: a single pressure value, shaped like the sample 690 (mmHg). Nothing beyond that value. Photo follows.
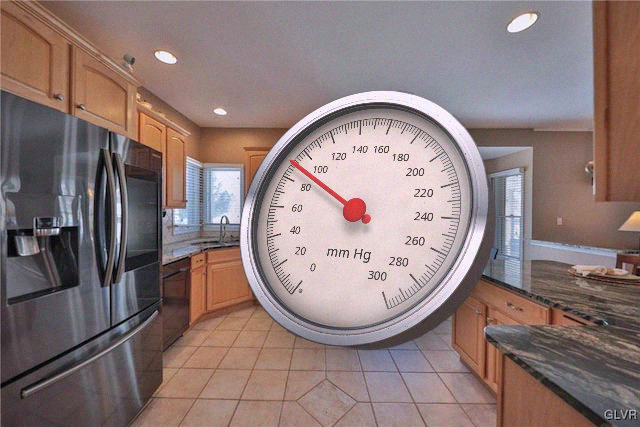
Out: 90 (mmHg)
